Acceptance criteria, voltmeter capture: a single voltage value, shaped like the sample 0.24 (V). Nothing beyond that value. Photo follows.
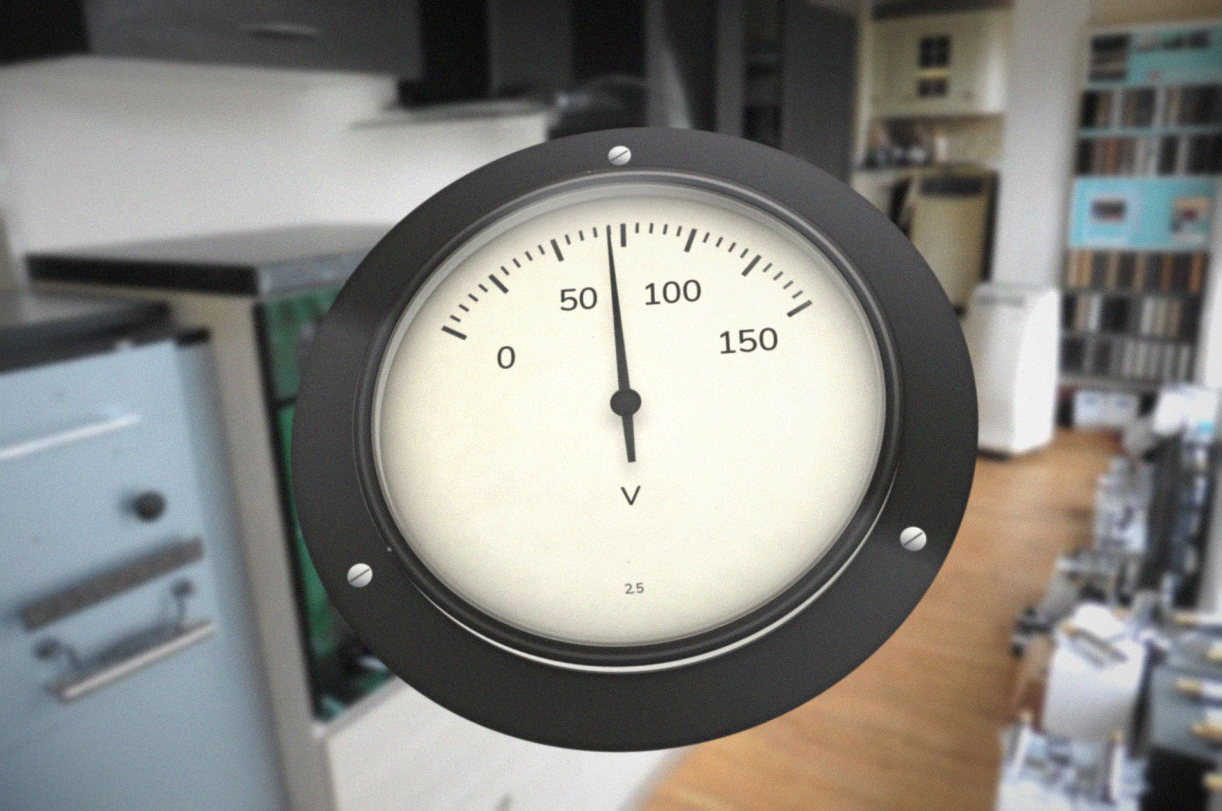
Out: 70 (V)
